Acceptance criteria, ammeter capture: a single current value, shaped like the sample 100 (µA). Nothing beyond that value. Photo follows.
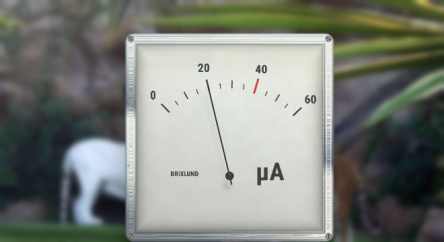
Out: 20 (µA)
